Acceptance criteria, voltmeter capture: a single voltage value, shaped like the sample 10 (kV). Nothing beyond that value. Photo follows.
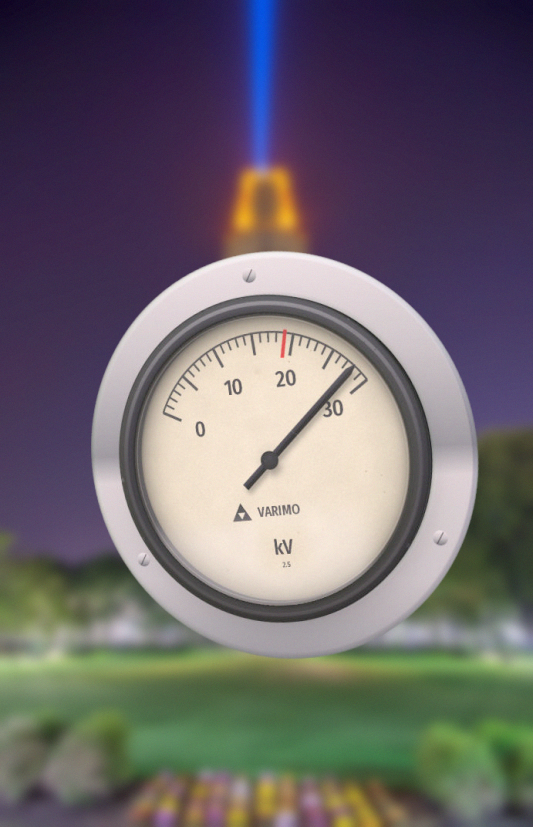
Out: 28 (kV)
